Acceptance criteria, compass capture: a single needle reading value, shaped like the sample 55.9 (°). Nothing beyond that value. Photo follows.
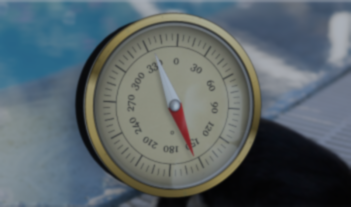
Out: 155 (°)
